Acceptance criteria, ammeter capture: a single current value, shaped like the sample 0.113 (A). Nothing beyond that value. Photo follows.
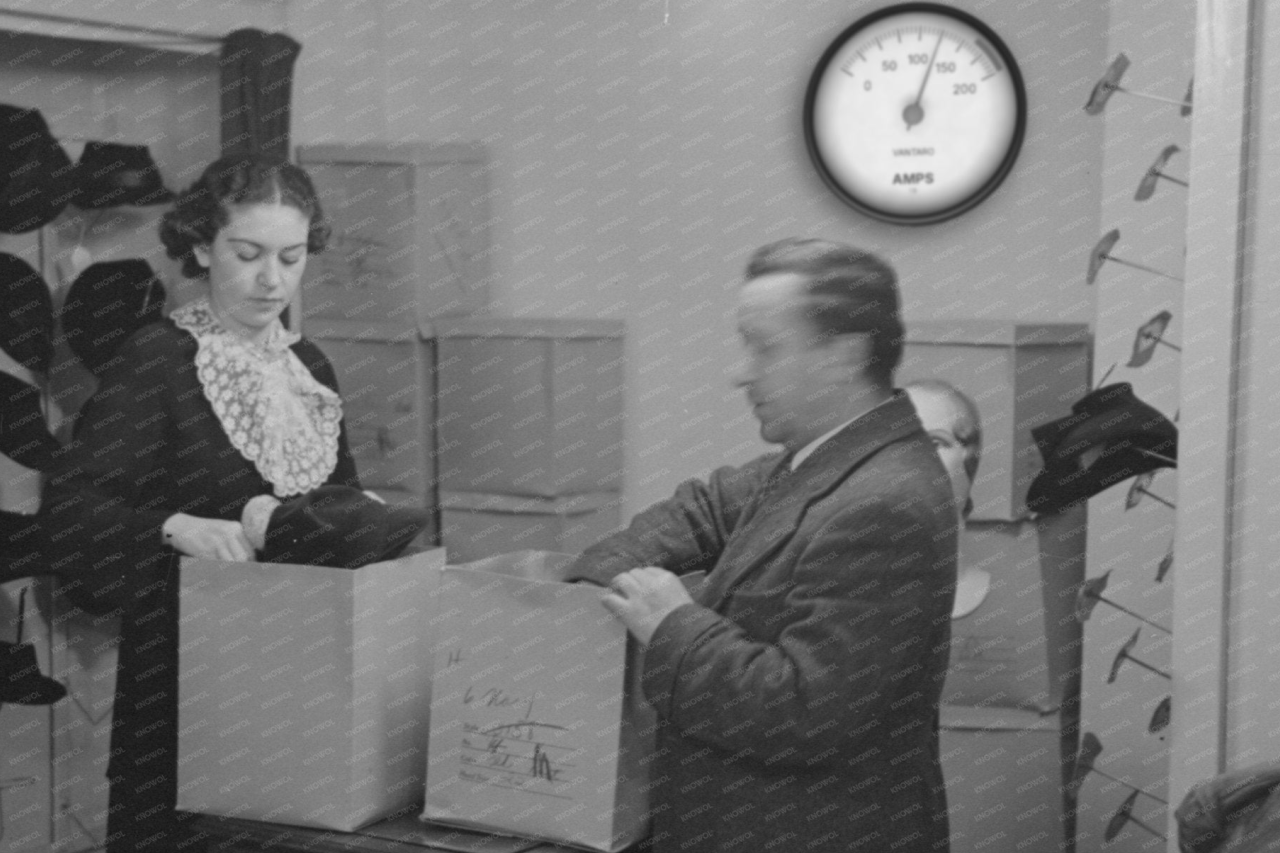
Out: 125 (A)
